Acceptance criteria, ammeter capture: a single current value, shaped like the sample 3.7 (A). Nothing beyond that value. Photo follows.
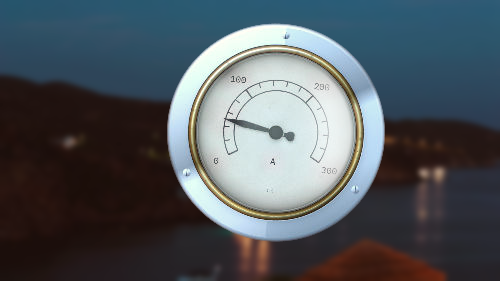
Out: 50 (A)
